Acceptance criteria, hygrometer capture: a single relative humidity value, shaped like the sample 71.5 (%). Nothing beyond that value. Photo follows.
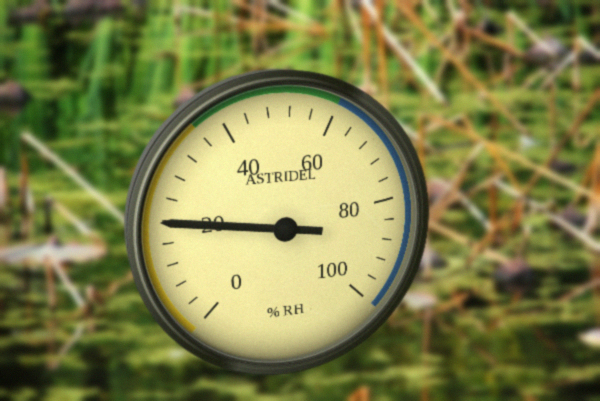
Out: 20 (%)
